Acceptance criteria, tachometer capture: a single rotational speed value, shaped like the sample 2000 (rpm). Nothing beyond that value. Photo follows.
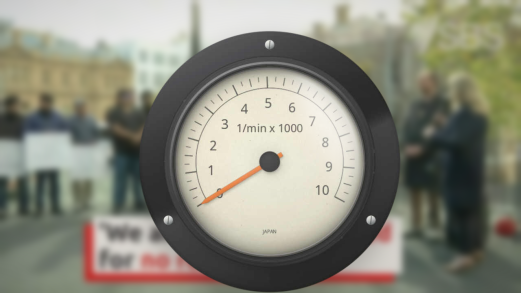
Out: 0 (rpm)
